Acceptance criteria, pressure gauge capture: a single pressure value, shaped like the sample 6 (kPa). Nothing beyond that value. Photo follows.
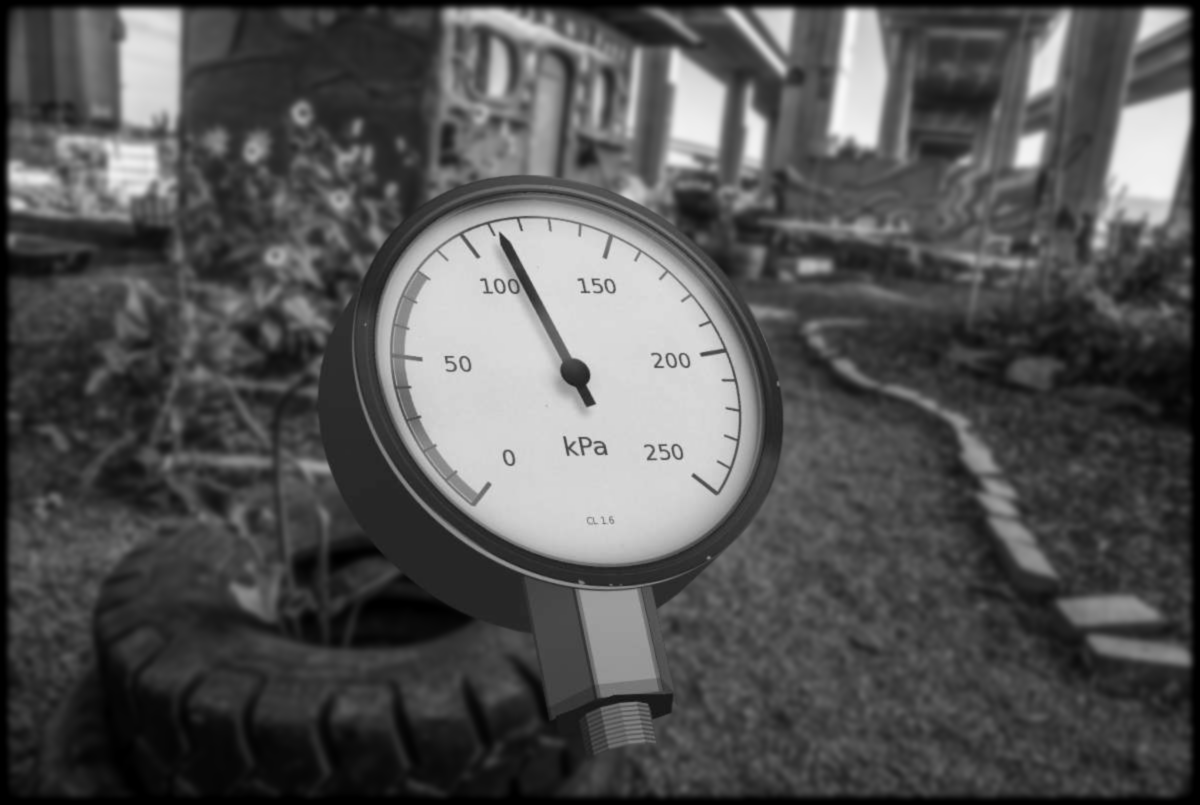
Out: 110 (kPa)
